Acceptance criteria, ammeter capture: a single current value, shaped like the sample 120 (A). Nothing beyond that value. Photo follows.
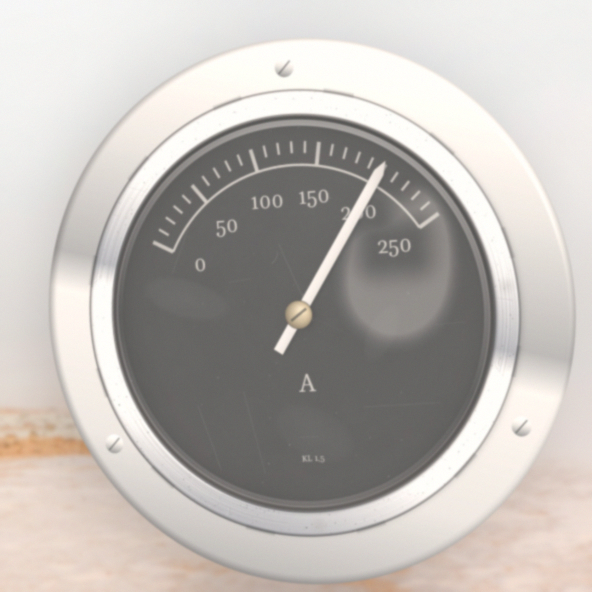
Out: 200 (A)
